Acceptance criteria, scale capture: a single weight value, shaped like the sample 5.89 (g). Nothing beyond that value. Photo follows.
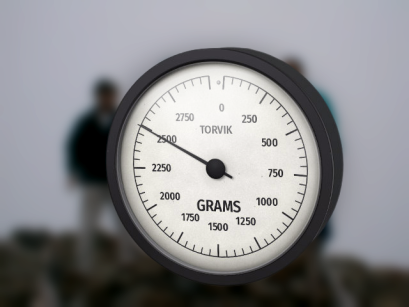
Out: 2500 (g)
